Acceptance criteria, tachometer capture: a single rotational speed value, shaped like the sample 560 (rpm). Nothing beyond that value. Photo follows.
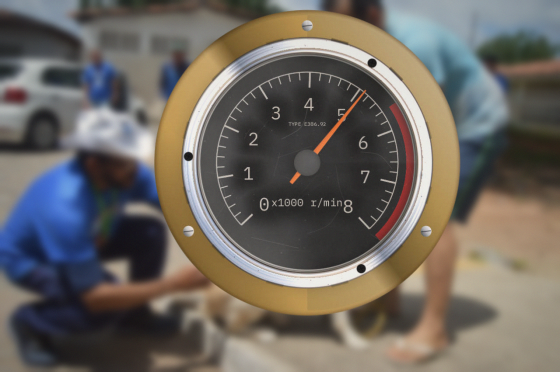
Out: 5100 (rpm)
